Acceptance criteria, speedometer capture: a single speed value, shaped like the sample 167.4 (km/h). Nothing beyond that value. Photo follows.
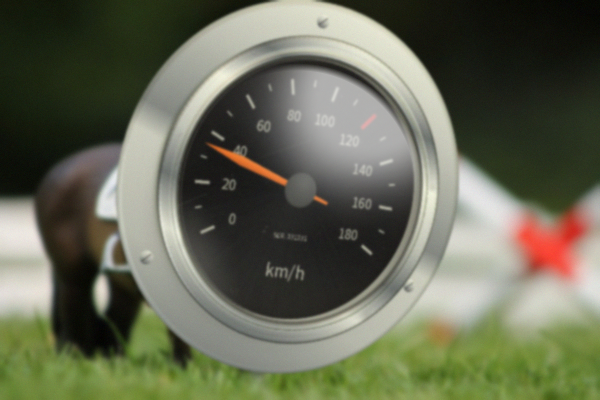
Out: 35 (km/h)
